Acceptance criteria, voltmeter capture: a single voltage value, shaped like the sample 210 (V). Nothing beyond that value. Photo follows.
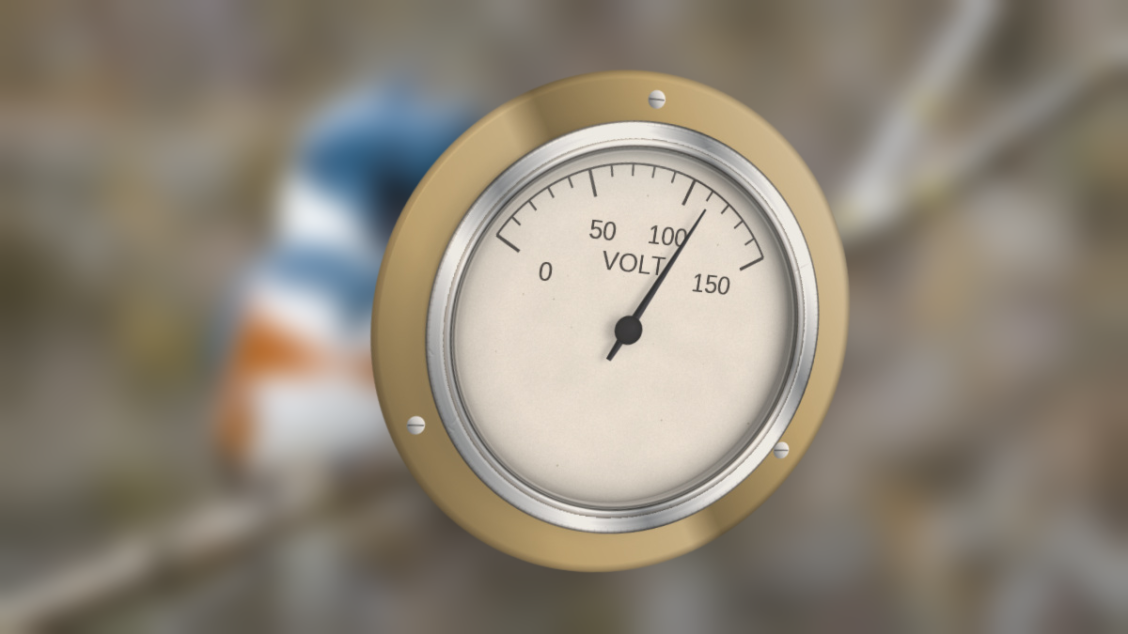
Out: 110 (V)
